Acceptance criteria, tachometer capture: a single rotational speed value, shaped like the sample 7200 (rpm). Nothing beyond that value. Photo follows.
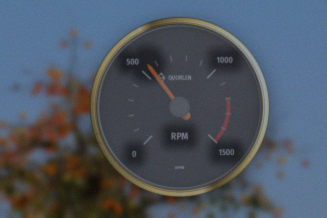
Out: 550 (rpm)
